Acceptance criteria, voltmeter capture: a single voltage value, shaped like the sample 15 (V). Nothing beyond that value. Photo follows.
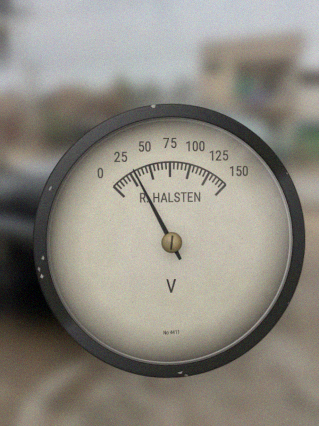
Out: 30 (V)
